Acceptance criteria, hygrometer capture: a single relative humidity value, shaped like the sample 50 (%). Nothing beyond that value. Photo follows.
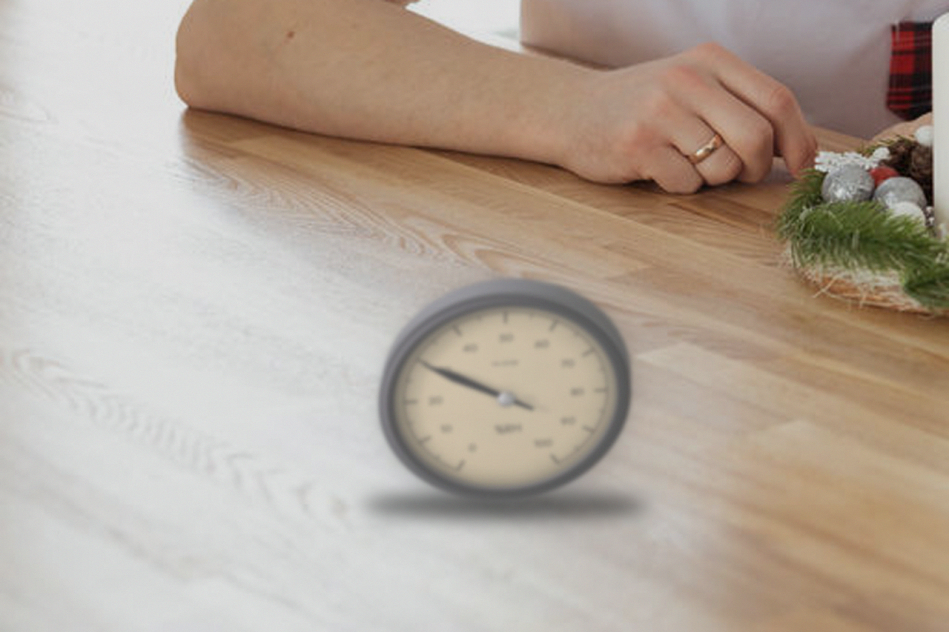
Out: 30 (%)
